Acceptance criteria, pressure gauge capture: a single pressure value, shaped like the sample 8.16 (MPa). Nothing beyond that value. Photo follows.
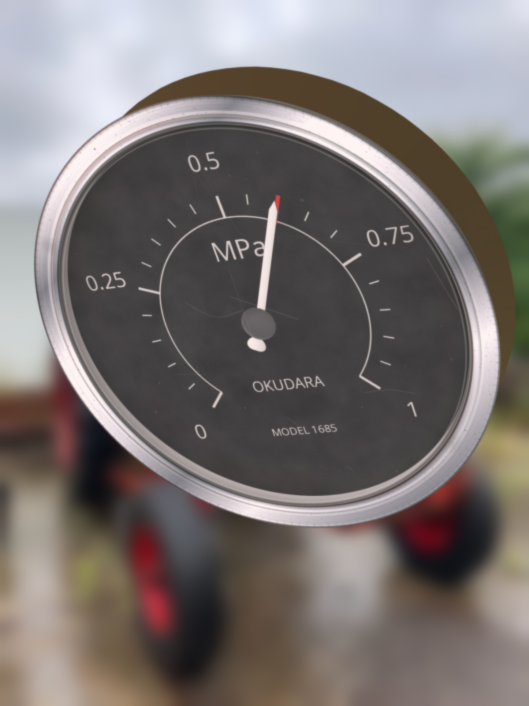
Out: 0.6 (MPa)
